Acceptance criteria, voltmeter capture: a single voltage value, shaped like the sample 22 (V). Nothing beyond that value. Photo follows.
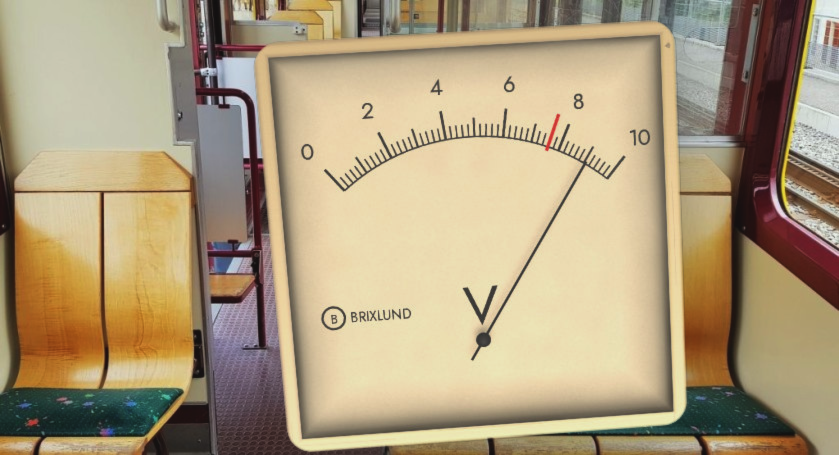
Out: 9 (V)
